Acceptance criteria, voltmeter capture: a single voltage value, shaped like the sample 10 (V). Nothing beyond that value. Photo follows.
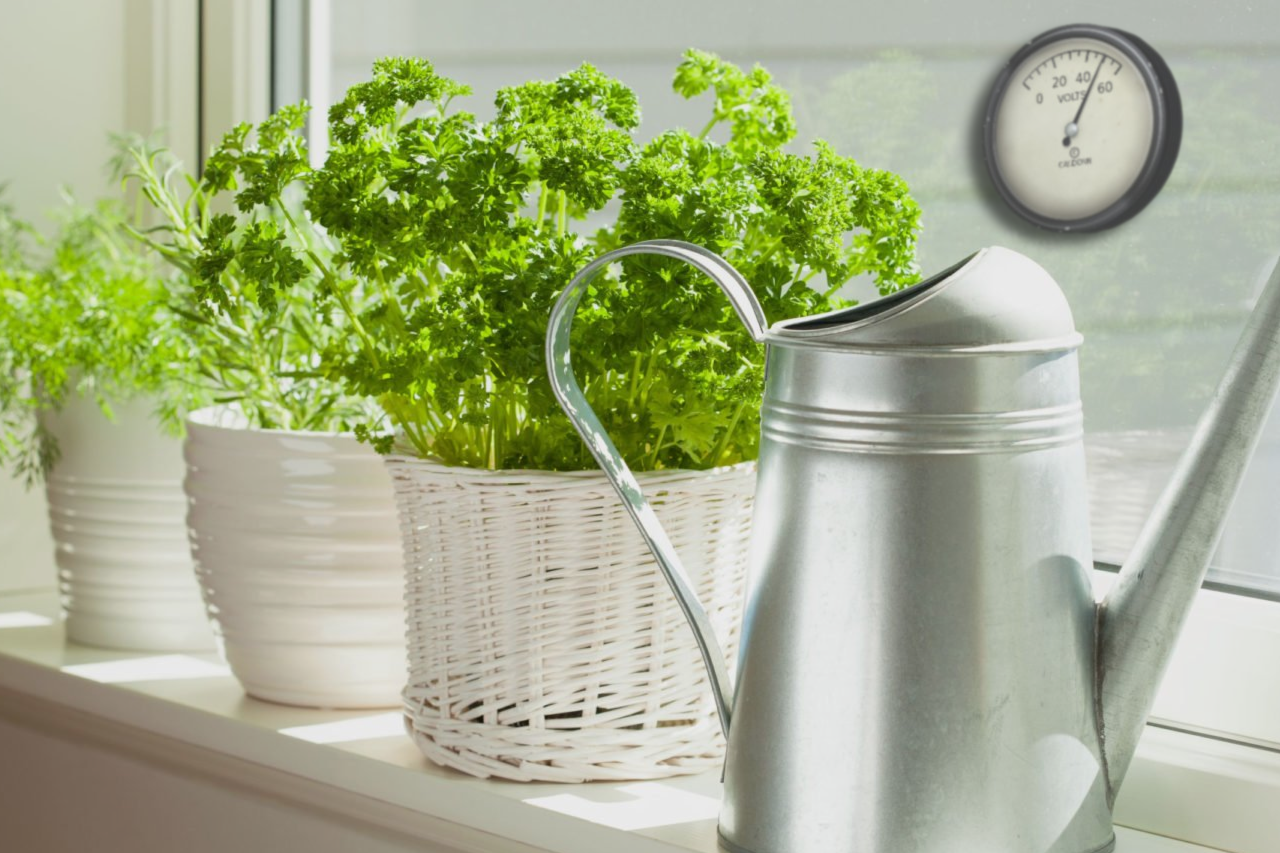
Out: 50 (V)
